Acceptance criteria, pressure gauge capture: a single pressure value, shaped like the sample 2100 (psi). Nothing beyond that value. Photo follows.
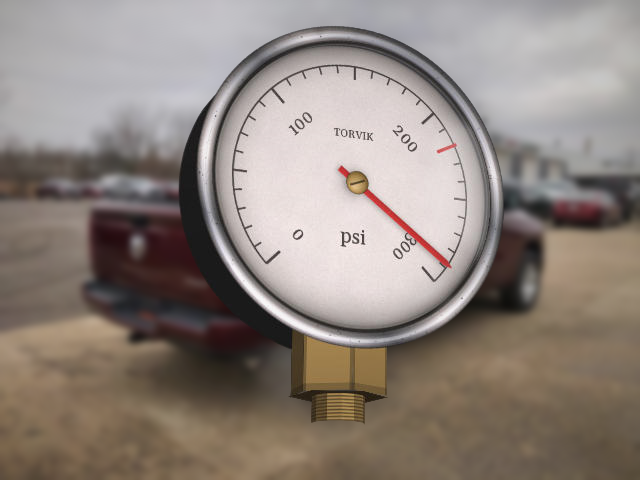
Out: 290 (psi)
